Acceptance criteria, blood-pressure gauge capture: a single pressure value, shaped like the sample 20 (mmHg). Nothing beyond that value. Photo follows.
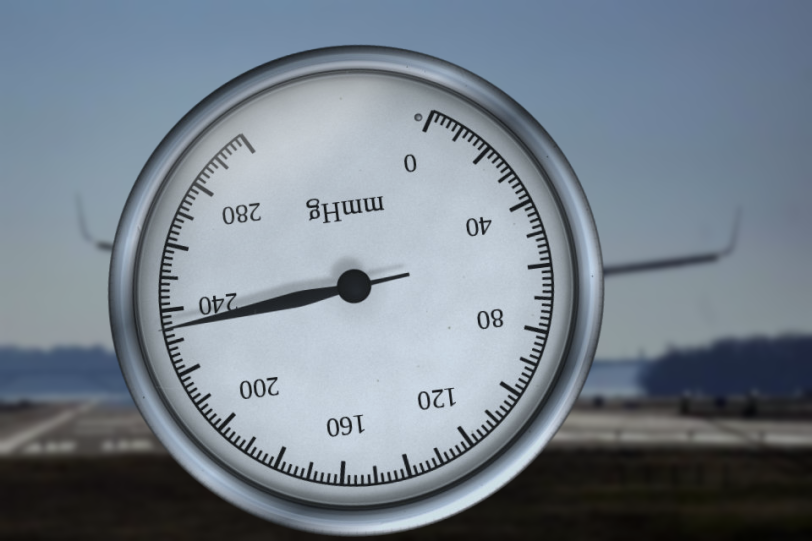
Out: 234 (mmHg)
